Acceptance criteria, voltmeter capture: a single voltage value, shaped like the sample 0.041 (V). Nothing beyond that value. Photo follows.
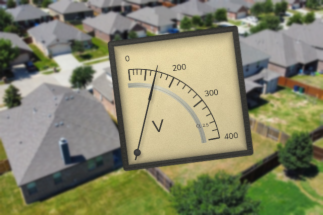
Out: 140 (V)
